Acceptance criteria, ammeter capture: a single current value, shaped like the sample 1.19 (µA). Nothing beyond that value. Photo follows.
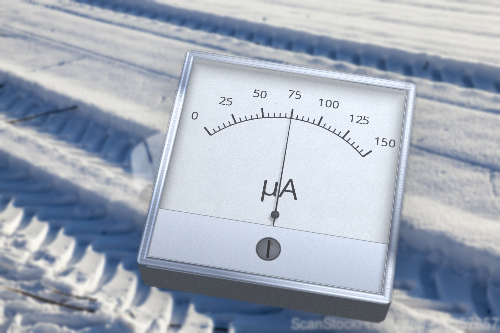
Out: 75 (µA)
